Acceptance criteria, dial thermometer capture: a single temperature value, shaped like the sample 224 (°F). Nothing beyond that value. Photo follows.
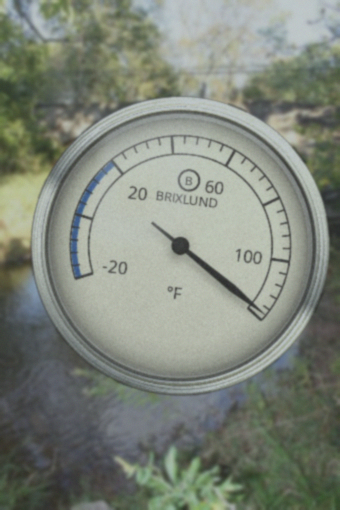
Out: 118 (°F)
